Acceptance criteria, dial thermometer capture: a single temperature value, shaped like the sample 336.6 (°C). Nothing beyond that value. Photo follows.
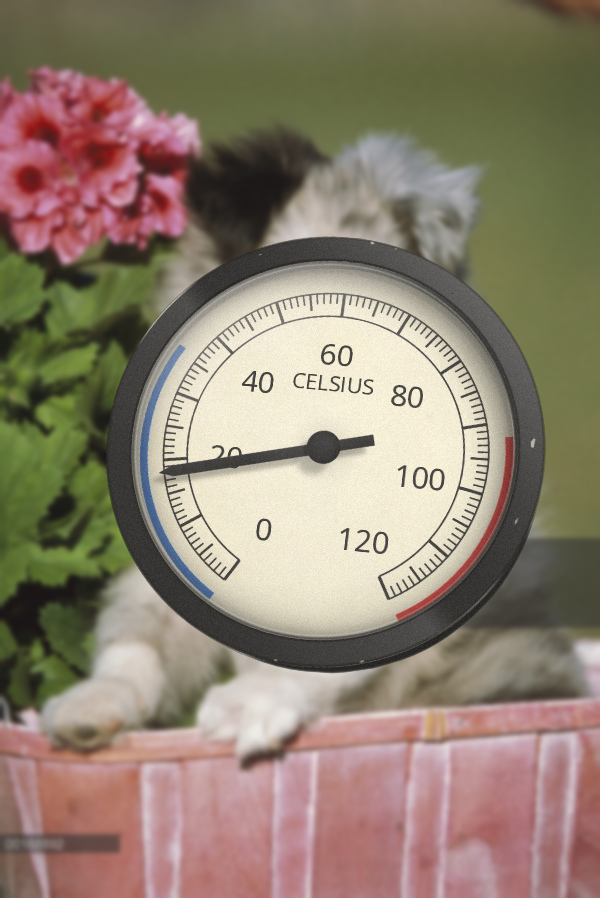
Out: 18 (°C)
